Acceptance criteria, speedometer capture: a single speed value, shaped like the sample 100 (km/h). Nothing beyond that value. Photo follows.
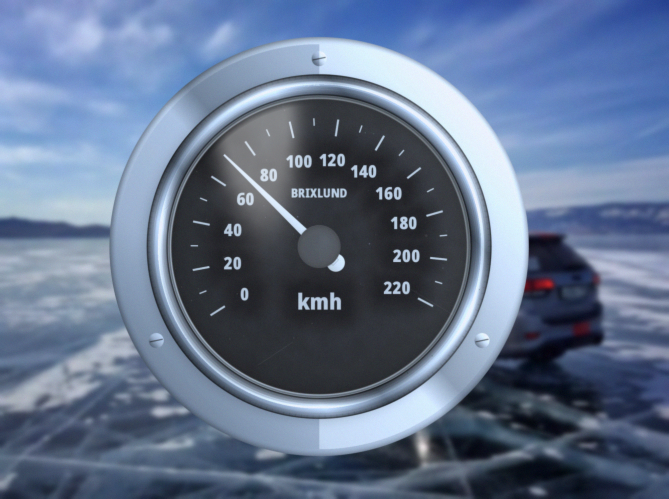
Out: 70 (km/h)
